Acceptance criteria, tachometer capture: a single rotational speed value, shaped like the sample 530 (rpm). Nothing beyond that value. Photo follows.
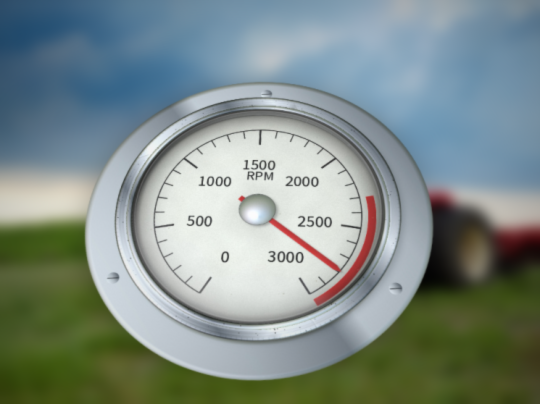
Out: 2800 (rpm)
